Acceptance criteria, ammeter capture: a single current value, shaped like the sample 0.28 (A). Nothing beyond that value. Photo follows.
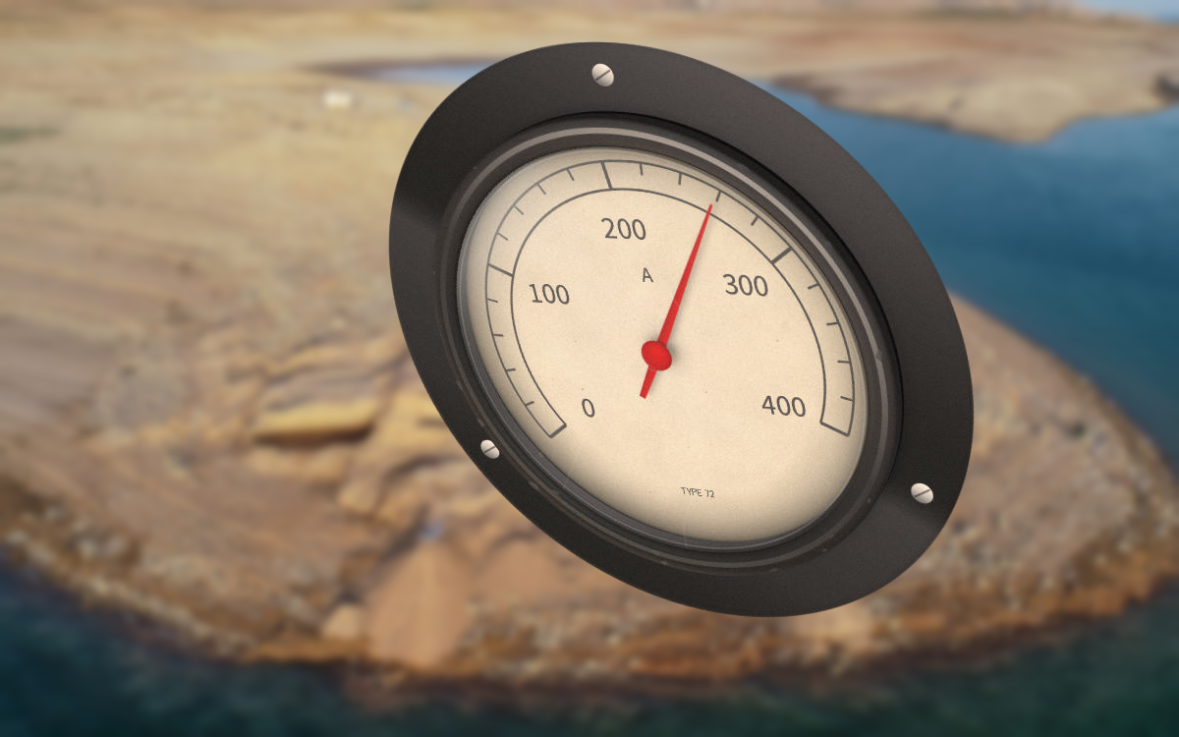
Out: 260 (A)
